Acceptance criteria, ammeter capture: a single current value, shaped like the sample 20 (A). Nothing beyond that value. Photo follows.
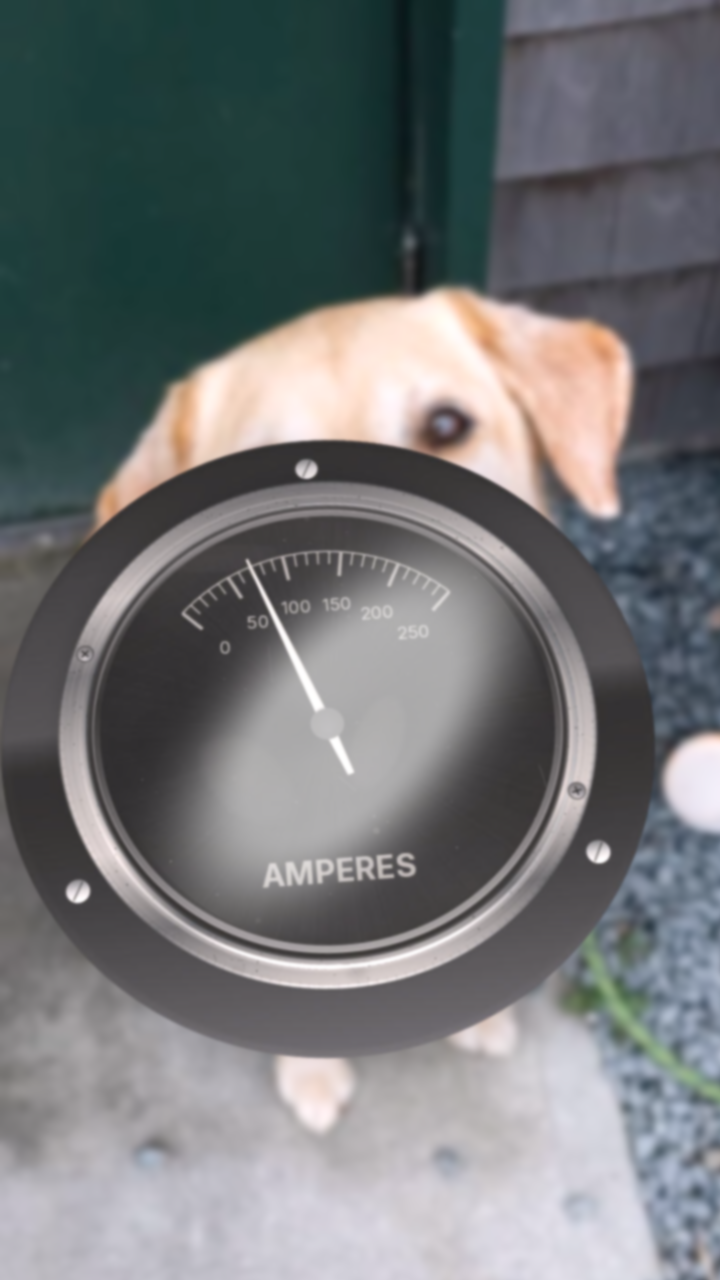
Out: 70 (A)
